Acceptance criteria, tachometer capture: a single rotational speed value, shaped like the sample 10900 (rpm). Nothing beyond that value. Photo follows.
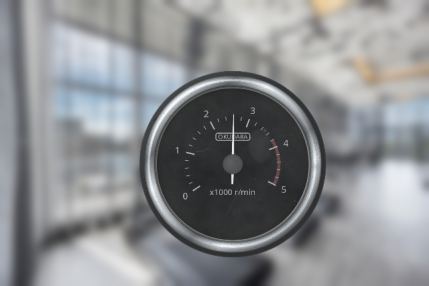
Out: 2600 (rpm)
